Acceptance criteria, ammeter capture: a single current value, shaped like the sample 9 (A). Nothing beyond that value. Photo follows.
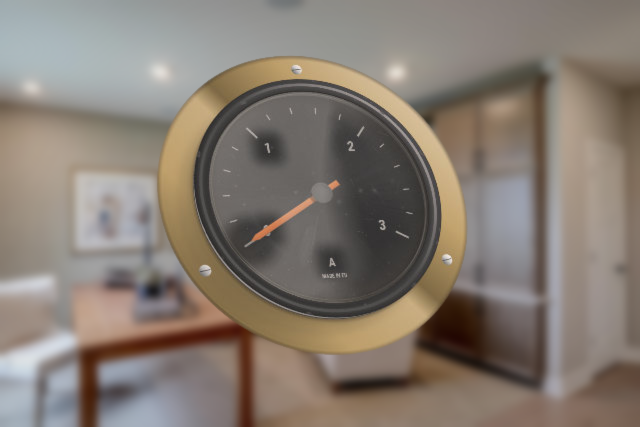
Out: 0 (A)
